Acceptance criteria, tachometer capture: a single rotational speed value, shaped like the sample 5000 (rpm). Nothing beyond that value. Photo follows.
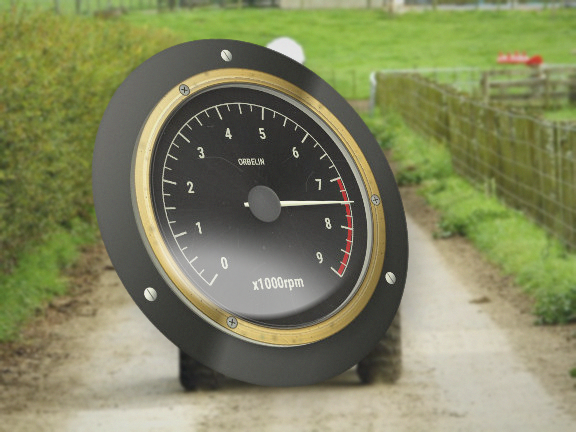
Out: 7500 (rpm)
